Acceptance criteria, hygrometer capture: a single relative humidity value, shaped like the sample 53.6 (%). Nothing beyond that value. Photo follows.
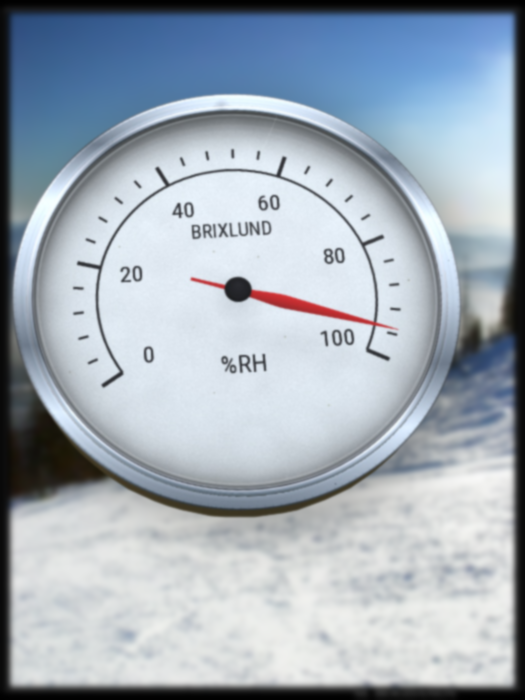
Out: 96 (%)
